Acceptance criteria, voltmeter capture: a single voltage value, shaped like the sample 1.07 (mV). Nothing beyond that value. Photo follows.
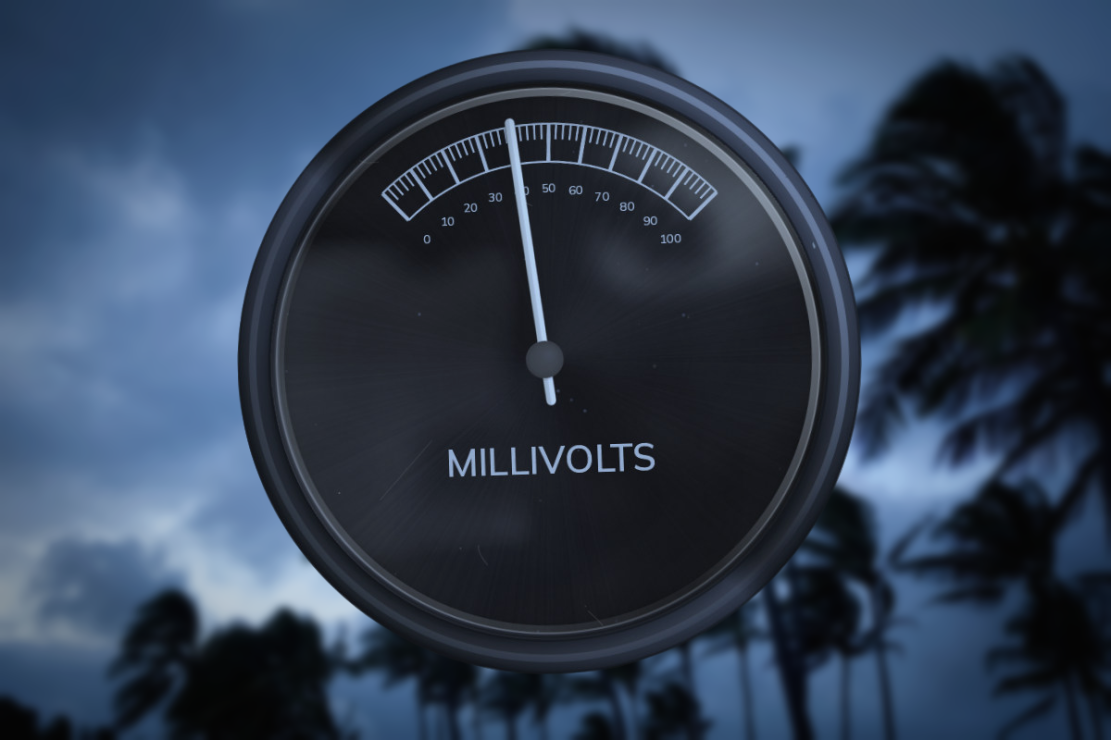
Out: 40 (mV)
